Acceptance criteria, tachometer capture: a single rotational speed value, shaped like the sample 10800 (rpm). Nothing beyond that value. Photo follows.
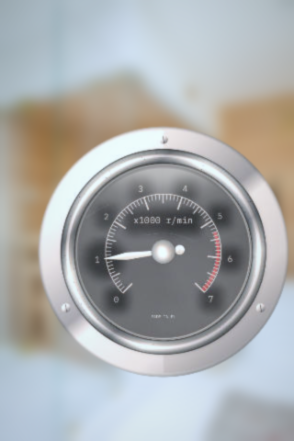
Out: 1000 (rpm)
